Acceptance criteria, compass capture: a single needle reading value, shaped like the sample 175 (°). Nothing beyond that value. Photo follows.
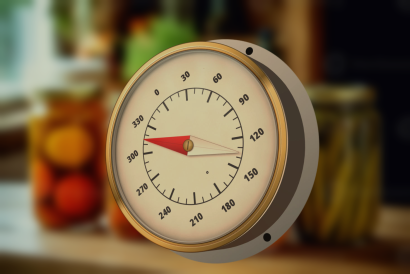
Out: 315 (°)
